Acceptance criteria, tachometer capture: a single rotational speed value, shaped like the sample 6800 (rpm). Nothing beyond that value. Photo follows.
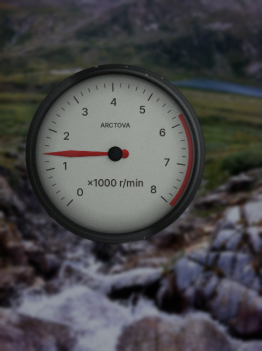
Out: 1400 (rpm)
